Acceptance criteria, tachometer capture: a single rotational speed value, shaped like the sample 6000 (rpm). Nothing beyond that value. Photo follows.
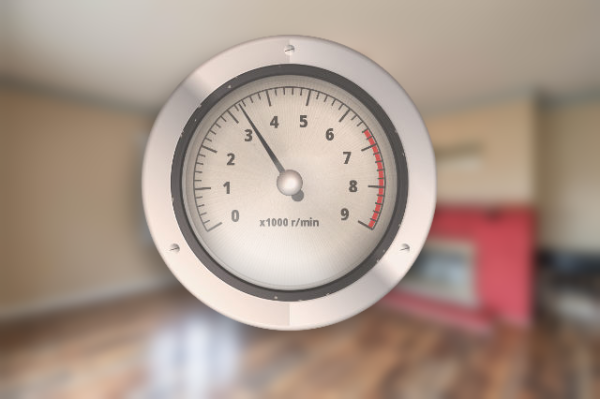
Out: 3300 (rpm)
